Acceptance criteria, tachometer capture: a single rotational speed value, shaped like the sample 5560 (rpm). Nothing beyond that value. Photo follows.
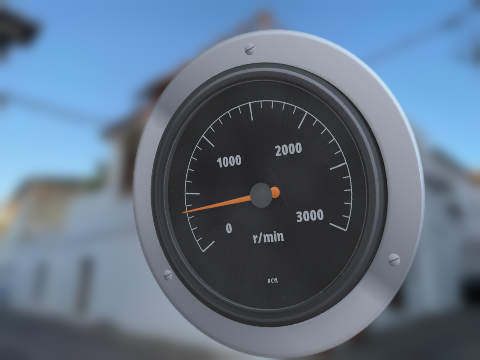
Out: 350 (rpm)
